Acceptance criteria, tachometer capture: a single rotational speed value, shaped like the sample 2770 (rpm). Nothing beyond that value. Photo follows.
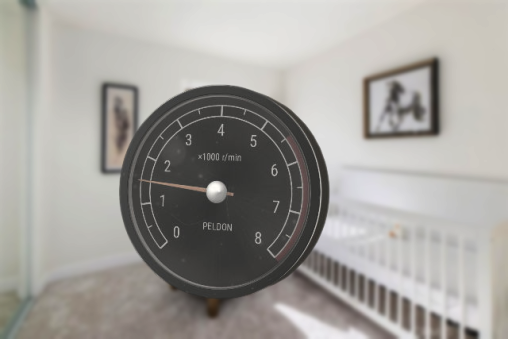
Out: 1500 (rpm)
